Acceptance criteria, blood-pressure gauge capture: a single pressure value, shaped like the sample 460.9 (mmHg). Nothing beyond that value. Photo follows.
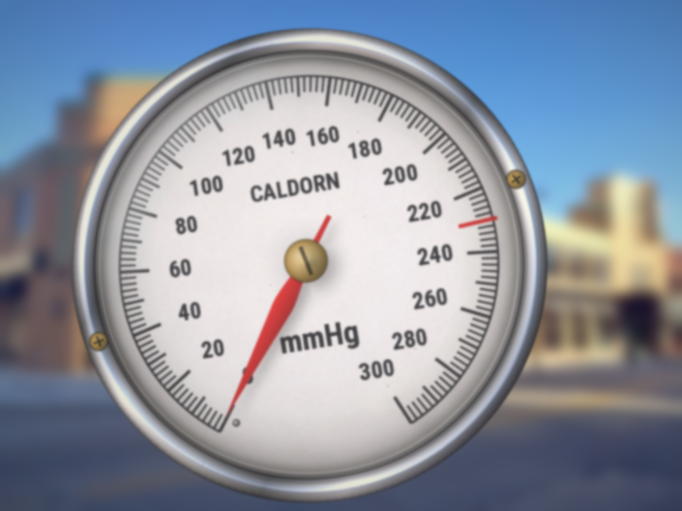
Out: 0 (mmHg)
